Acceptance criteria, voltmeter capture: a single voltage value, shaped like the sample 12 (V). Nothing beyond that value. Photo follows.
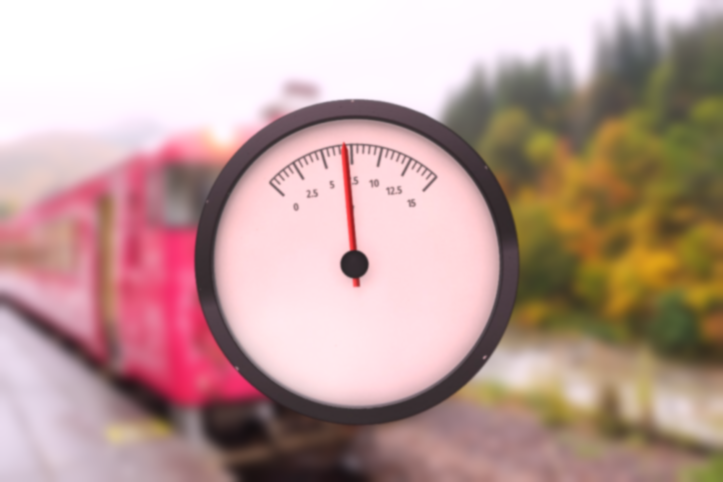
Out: 7 (V)
